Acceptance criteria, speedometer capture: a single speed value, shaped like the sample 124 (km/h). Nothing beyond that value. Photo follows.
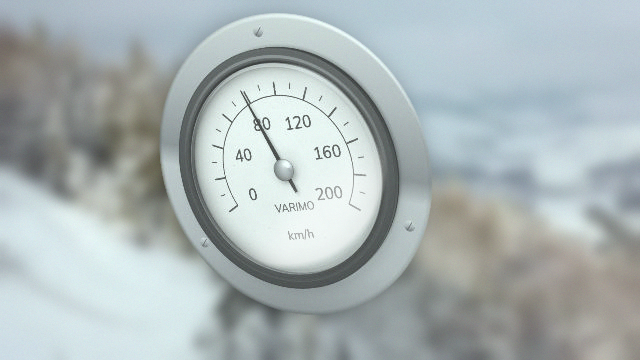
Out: 80 (km/h)
